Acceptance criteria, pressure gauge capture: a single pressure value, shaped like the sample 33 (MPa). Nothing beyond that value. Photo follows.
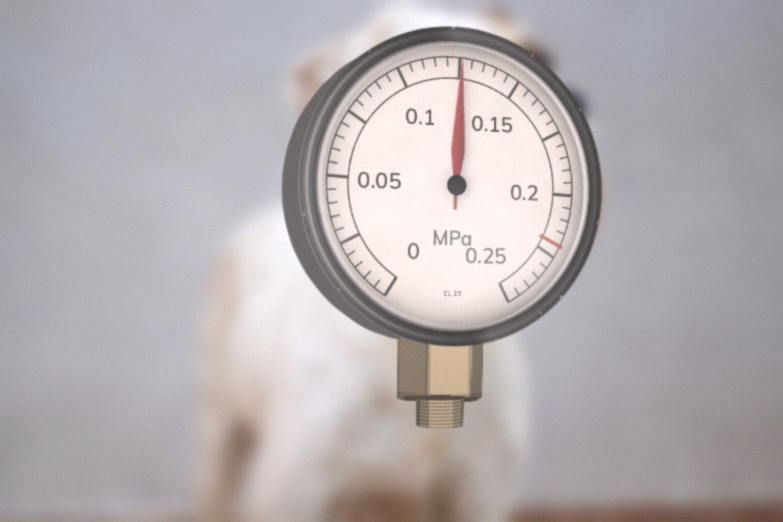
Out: 0.125 (MPa)
